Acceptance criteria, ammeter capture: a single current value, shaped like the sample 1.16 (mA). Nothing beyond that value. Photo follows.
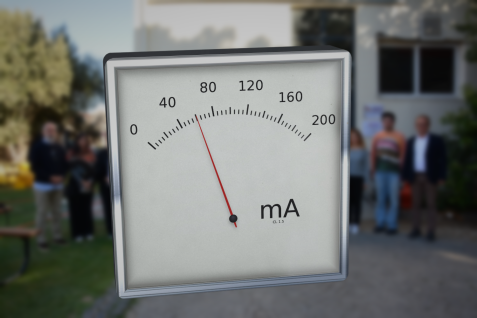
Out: 60 (mA)
